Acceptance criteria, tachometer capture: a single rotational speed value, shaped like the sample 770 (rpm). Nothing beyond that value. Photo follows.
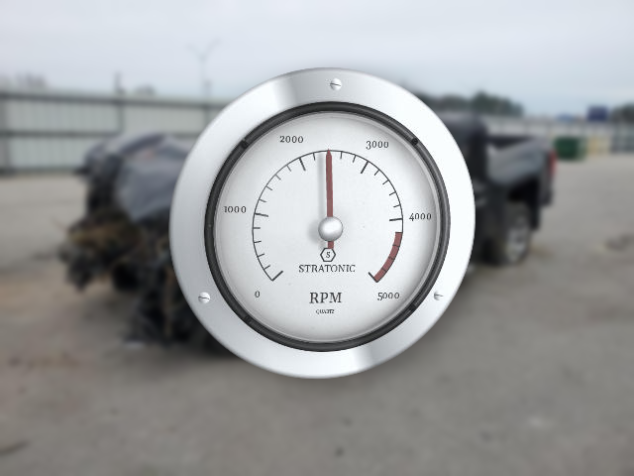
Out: 2400 (rpm)
